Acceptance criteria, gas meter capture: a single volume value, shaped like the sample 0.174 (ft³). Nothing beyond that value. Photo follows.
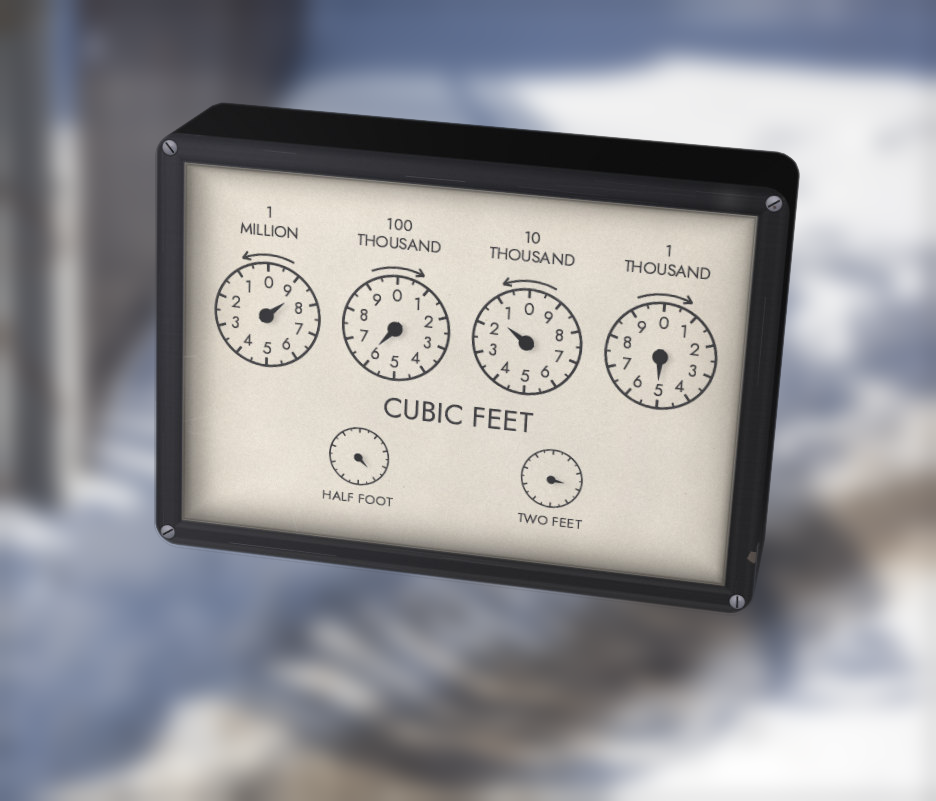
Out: 861500 (ft³)
